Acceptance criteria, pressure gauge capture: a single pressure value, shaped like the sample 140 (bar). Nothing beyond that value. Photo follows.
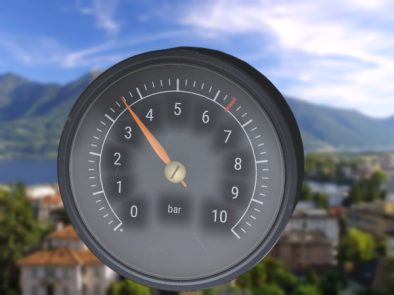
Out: 3.6 (bar)
